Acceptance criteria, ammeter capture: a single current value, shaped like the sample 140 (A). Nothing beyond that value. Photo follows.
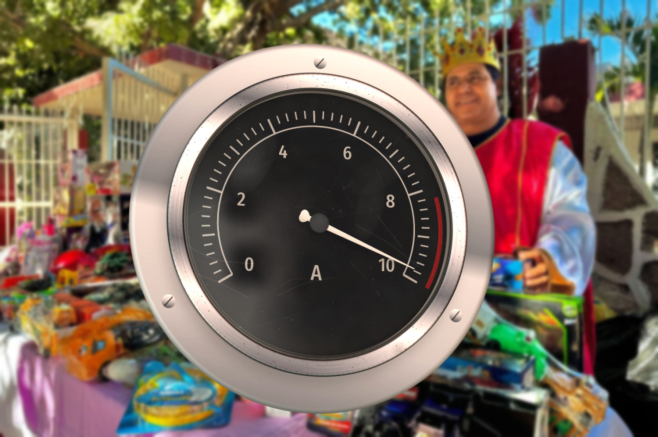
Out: 9.8 (A)
